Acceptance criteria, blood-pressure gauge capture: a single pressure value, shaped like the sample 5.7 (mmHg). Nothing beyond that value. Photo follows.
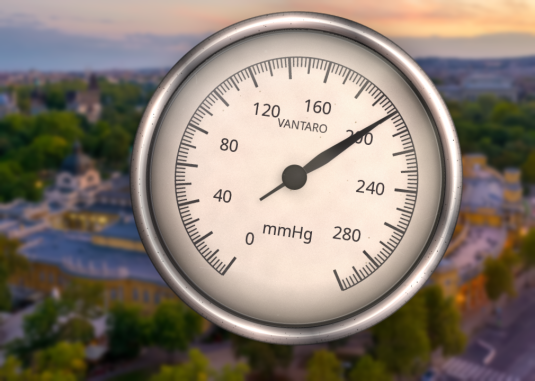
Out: 200 (mmHg)
